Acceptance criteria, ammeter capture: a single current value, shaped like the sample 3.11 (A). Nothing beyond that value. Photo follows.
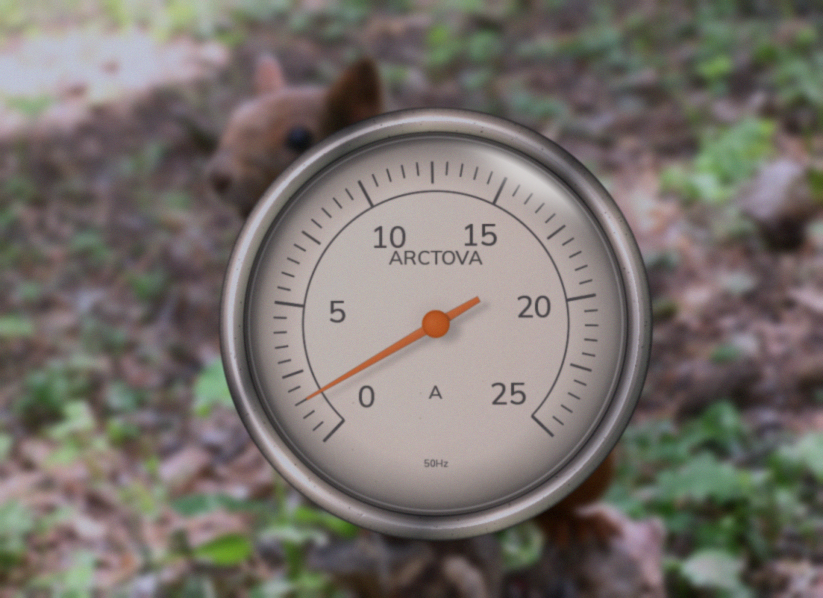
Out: 1.5 (A)
